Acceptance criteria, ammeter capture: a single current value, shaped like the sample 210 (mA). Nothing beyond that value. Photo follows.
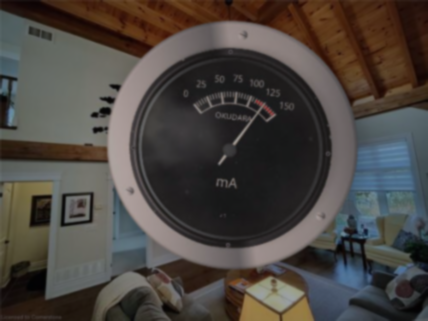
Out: 125 (mA)
